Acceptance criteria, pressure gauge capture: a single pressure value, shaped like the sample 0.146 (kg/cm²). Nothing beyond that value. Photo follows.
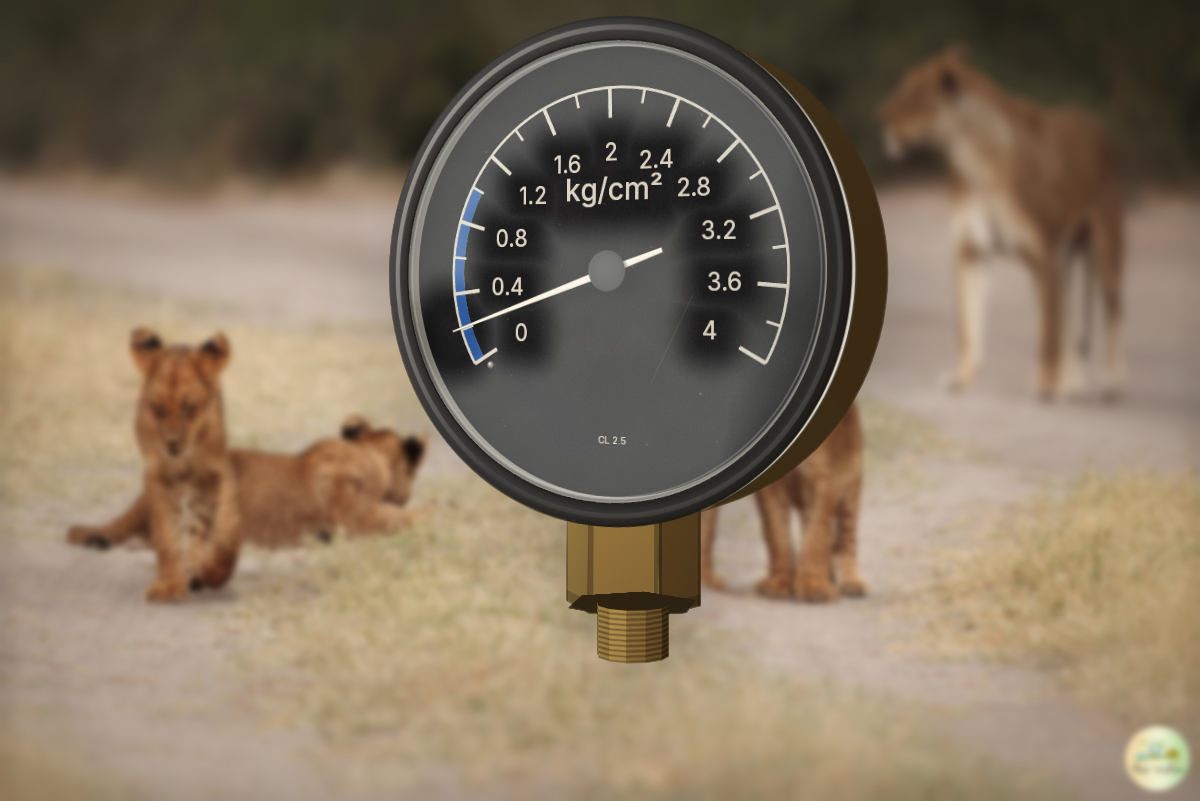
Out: 0.2 (kg/cm²)
